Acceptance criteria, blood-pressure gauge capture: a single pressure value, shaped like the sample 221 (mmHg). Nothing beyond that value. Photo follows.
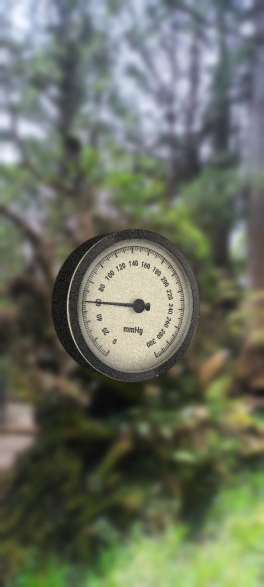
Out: 60 (mmHg)
